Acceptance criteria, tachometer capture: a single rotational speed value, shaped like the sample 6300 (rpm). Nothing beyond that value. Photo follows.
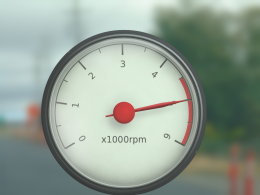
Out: 5000 (rpm)
